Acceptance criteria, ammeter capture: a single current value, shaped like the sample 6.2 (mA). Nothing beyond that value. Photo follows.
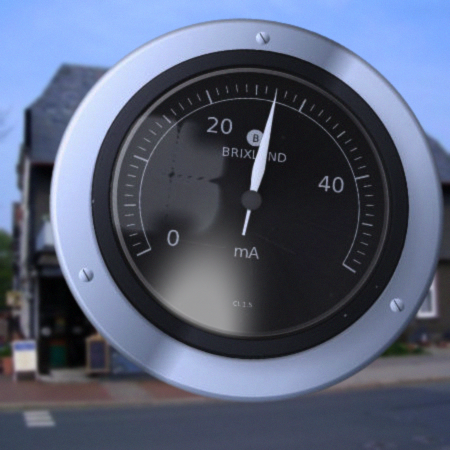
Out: 27 (mA)
